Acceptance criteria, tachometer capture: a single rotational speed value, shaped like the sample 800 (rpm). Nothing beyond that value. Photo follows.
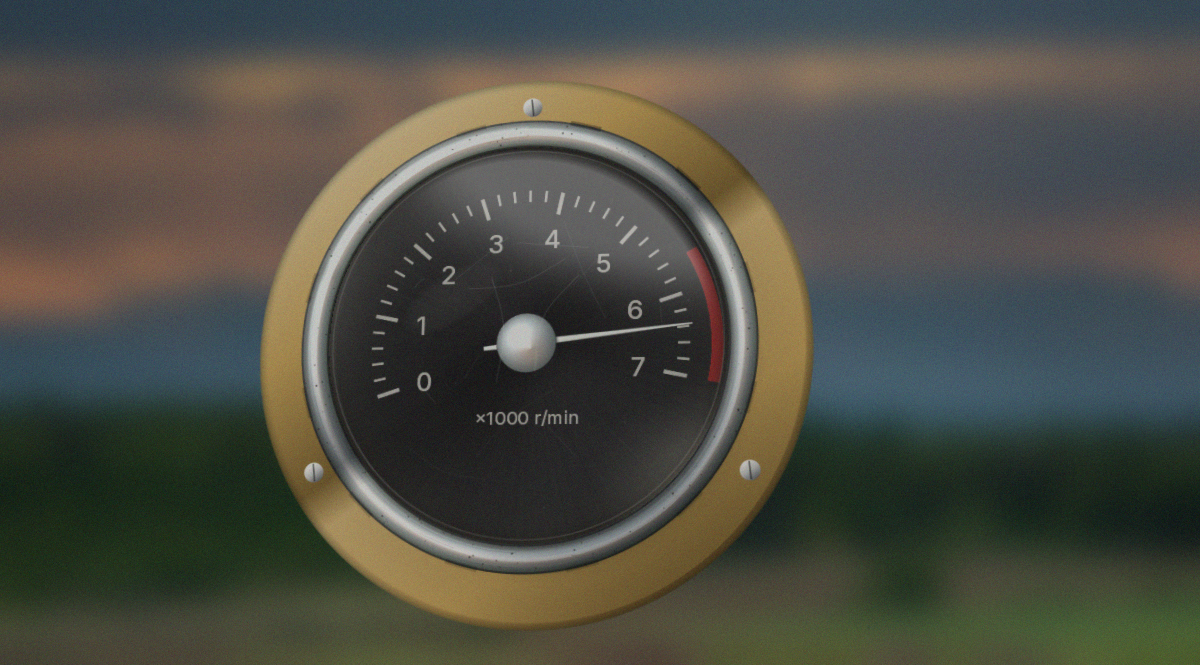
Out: 6400 (rpm)
